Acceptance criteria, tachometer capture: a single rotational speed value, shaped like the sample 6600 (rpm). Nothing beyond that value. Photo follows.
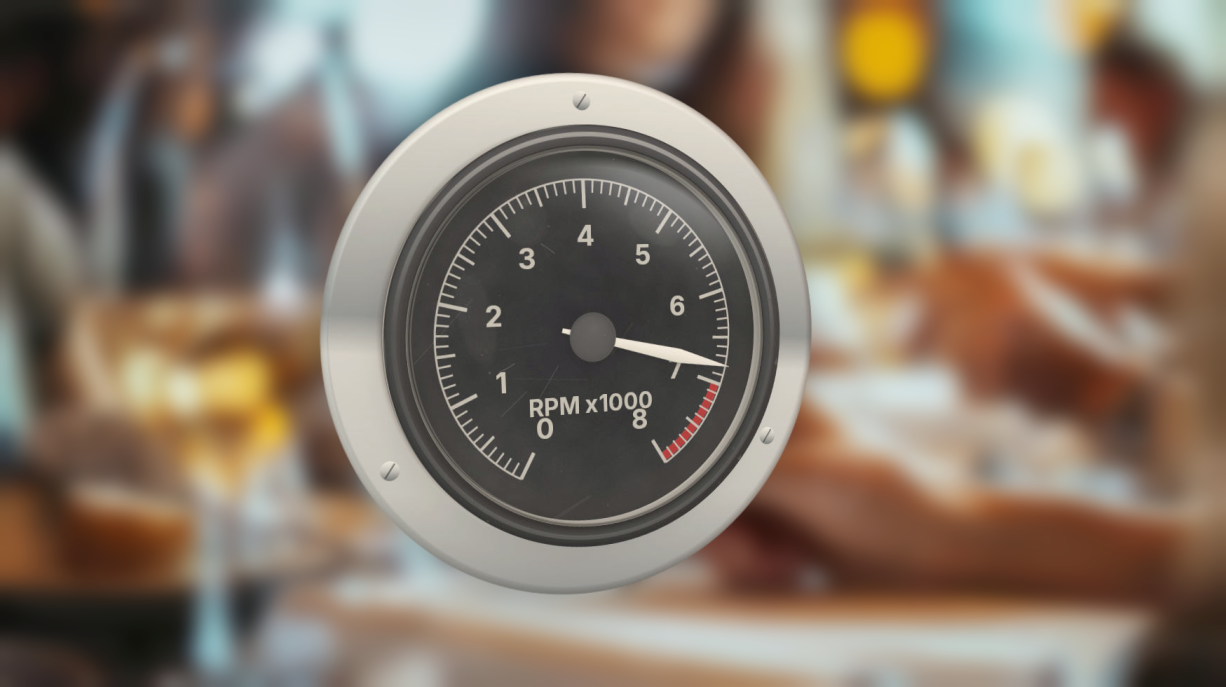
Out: 6800 (rpm)
